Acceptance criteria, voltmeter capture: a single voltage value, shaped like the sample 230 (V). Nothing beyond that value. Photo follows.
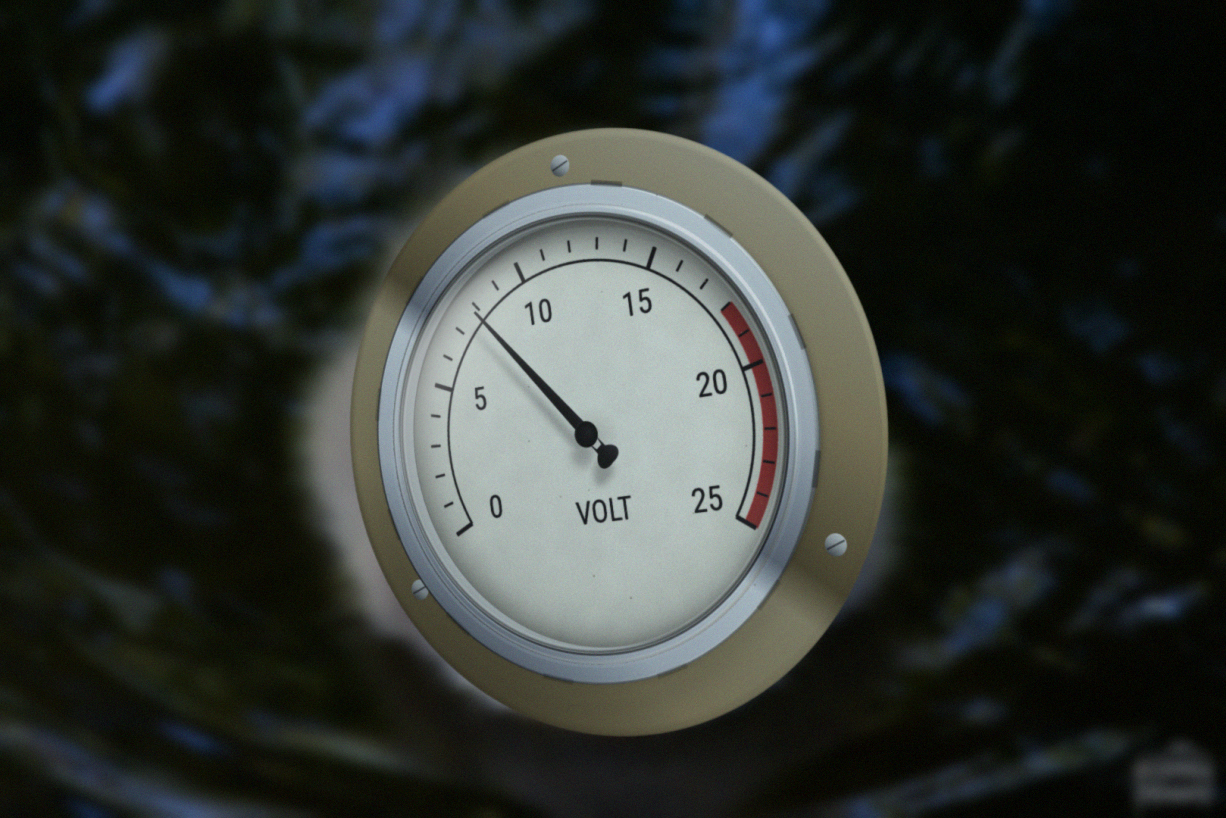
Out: 8 (V)
